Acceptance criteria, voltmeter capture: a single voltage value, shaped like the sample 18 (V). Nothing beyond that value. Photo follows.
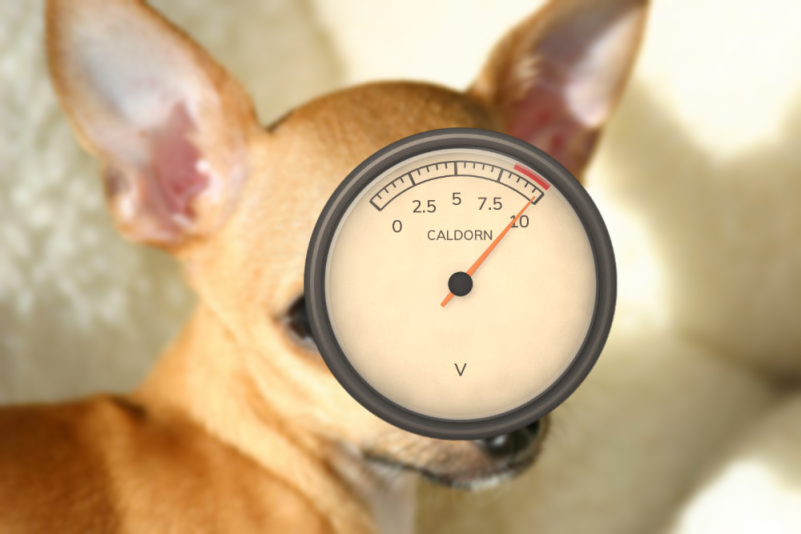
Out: 9.75 (V)
